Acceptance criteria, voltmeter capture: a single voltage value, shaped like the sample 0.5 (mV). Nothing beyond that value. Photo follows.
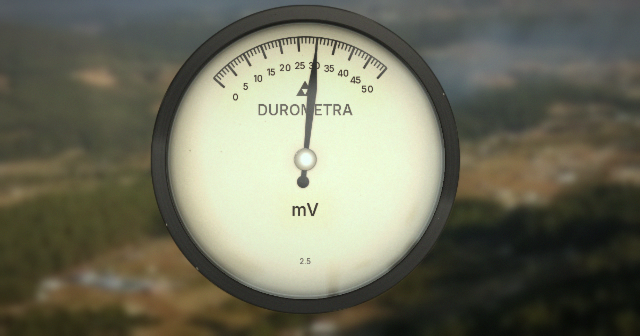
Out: 30 (mV)
